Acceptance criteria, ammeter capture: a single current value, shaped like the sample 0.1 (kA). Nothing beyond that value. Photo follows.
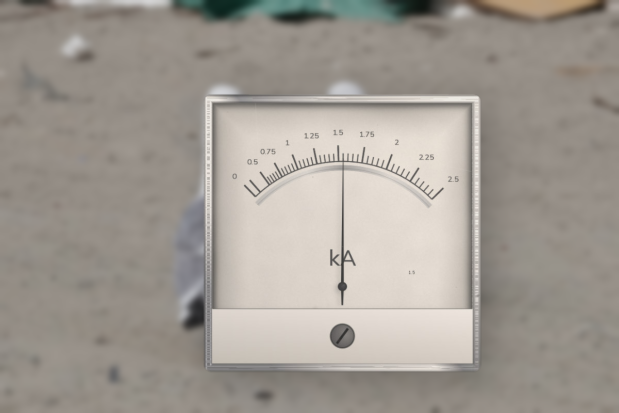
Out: 1.55 (kA)
